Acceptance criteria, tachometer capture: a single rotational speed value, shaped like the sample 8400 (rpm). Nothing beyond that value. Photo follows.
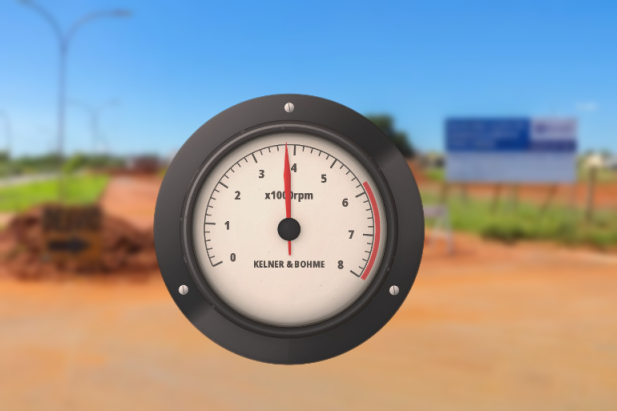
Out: 3800 (rpm)
